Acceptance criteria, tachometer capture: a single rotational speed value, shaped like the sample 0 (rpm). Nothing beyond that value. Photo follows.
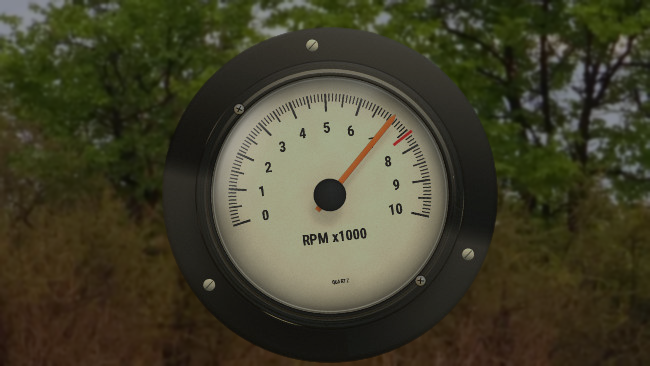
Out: 7000 (rpm)
